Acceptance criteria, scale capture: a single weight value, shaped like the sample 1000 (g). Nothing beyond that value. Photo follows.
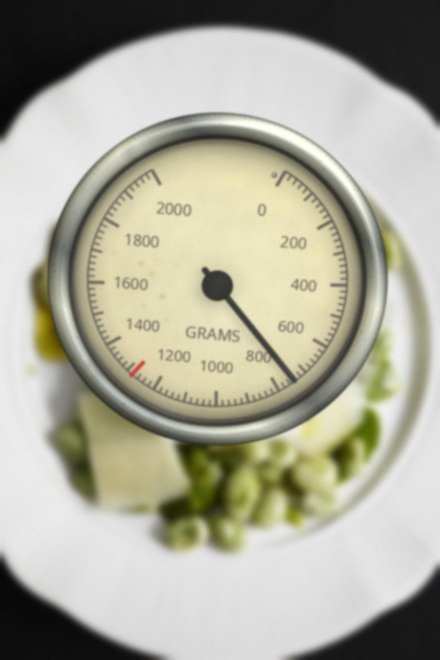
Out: 740 (g)
